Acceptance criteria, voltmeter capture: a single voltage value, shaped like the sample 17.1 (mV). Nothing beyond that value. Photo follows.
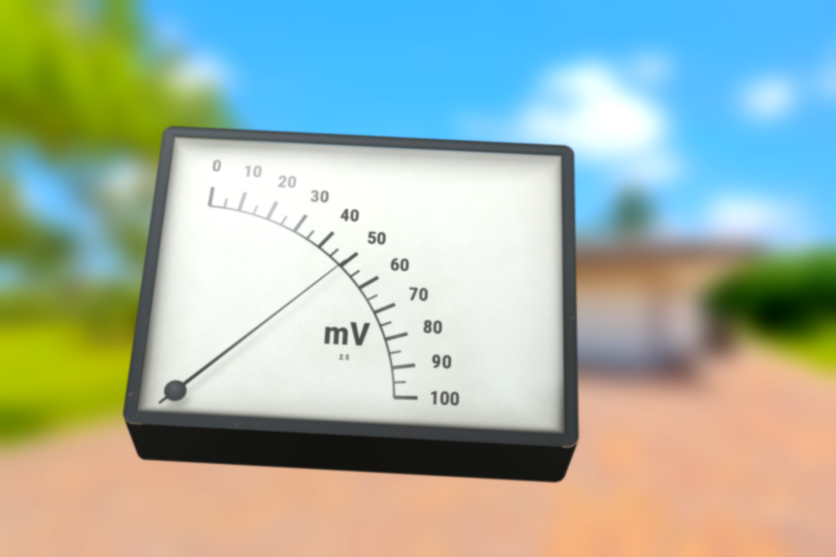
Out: 50 (mV)
